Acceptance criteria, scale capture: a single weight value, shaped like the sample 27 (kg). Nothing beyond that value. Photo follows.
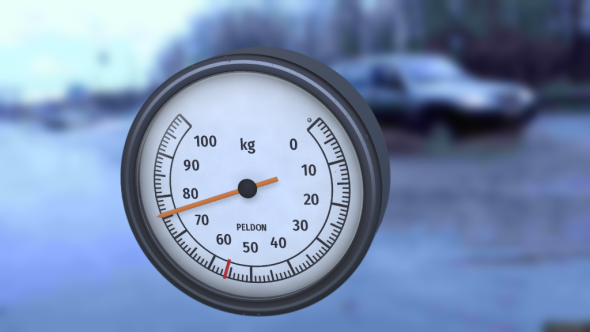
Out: 76 (kg)
